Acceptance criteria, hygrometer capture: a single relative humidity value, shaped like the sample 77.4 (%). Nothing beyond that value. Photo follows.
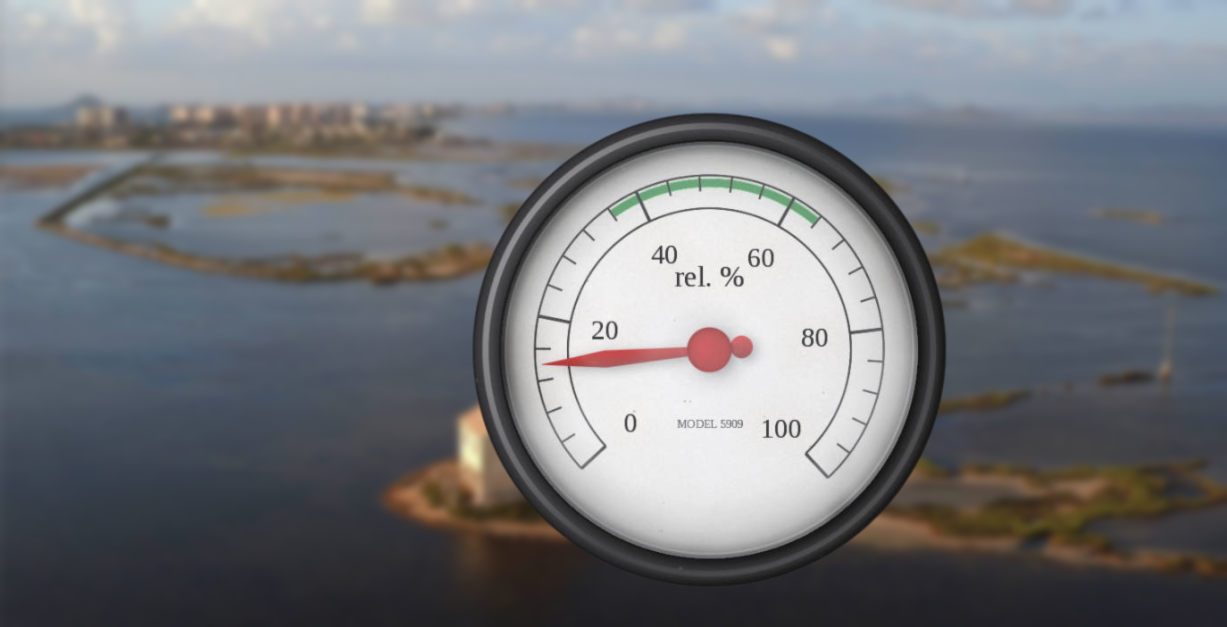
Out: 14 (%)
